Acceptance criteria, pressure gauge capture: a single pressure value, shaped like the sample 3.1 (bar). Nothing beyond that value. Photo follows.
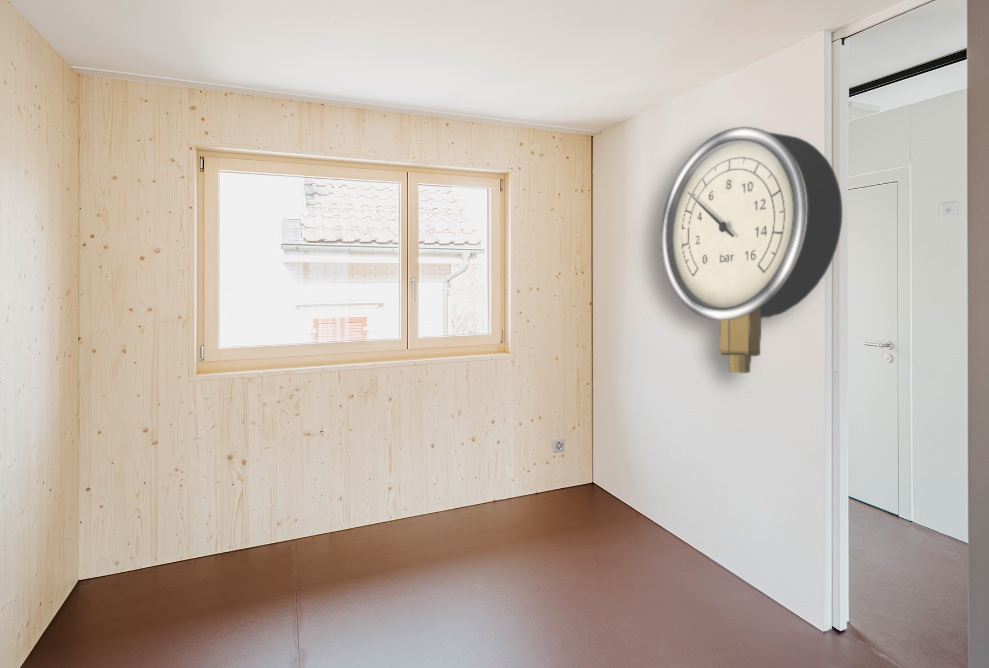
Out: 5 (bar)
